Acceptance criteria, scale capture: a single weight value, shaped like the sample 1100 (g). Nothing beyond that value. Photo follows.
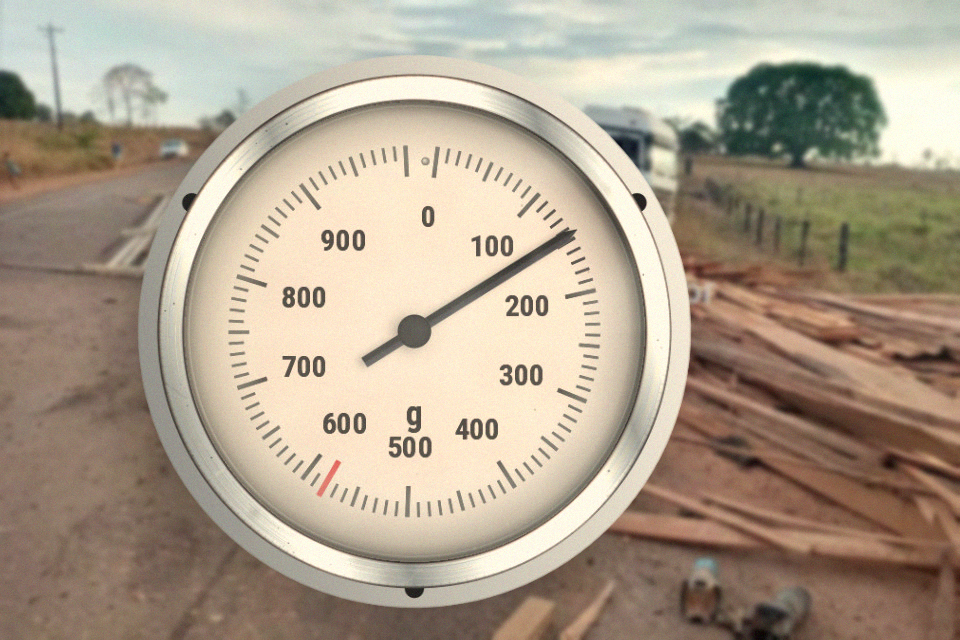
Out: 145 (g)
